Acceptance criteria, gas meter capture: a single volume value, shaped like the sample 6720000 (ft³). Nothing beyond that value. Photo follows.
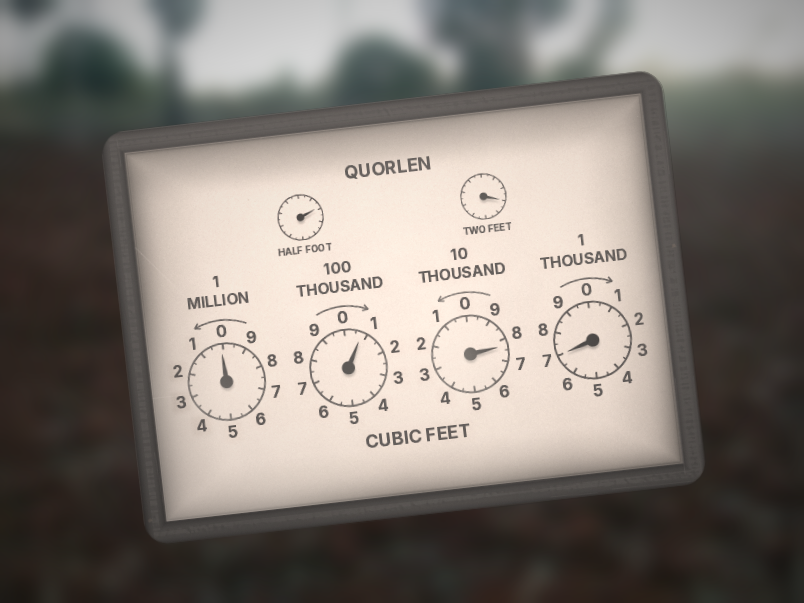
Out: 7700 (ft³)
